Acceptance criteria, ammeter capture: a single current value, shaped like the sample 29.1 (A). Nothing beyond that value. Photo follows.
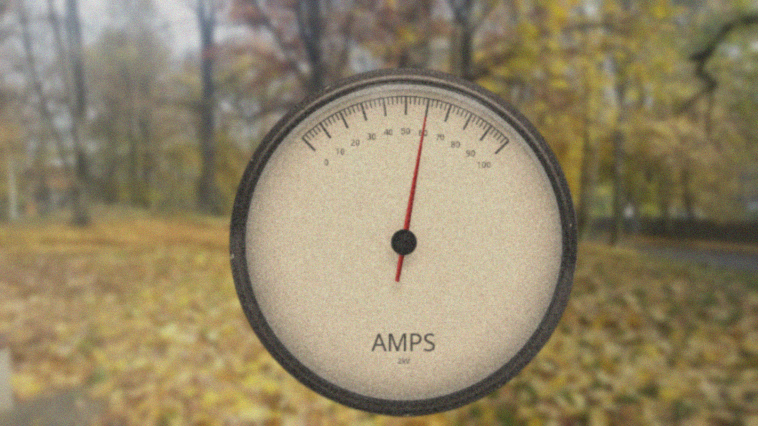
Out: 60 (A)
